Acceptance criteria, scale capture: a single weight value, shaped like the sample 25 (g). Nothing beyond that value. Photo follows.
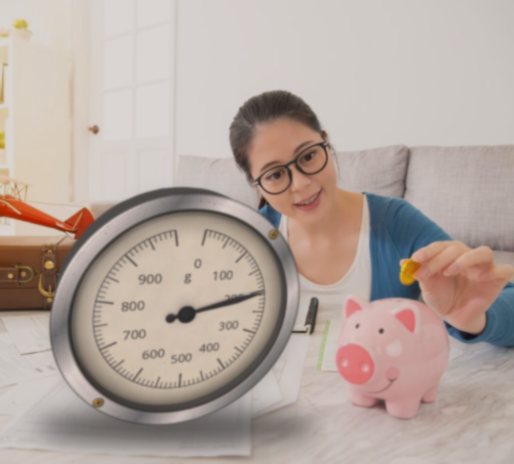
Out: 200 (g)
